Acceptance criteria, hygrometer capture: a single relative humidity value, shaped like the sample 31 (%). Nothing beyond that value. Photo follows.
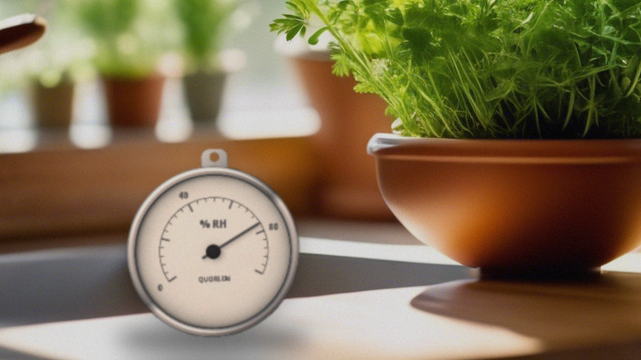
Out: 76 (%)
